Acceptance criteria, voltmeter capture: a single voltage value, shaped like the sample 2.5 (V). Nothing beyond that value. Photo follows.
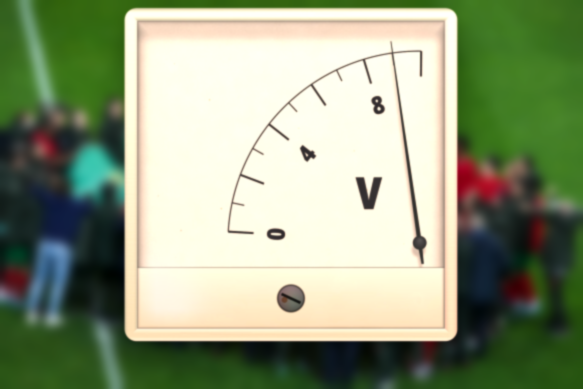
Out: 9 (V)
